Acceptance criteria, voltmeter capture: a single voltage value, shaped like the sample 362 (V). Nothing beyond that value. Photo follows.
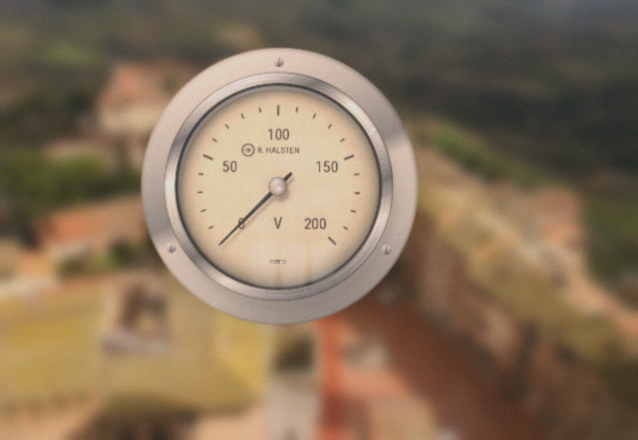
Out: 0 (V)
